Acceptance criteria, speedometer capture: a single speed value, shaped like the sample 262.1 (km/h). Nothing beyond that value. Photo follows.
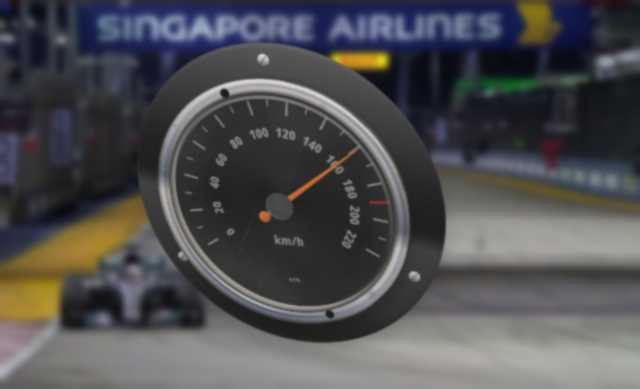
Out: 160 (km/h)
